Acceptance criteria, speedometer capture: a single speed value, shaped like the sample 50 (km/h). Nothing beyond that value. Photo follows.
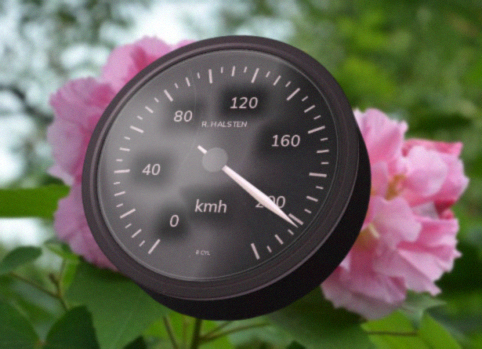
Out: 202.5 (km/h)
